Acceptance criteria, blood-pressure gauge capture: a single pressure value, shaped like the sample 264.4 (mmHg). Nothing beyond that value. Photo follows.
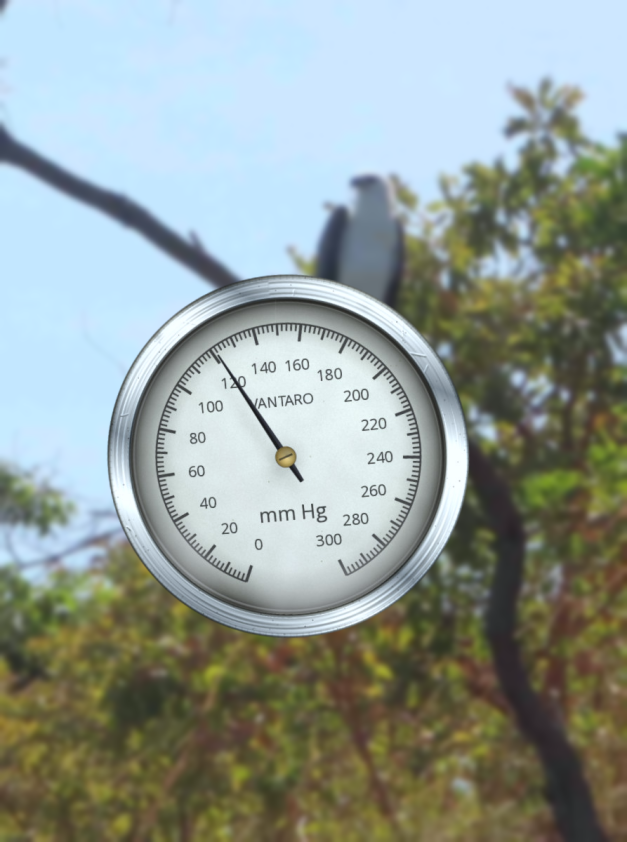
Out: 122 (mmHg)
